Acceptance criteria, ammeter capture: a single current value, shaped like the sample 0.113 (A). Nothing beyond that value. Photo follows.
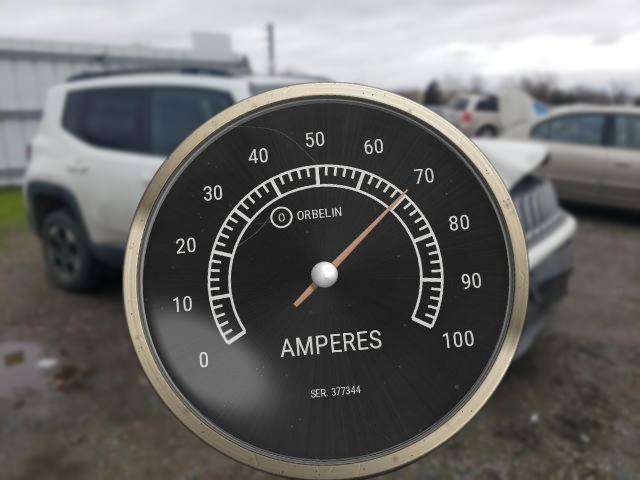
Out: 70 (A)
